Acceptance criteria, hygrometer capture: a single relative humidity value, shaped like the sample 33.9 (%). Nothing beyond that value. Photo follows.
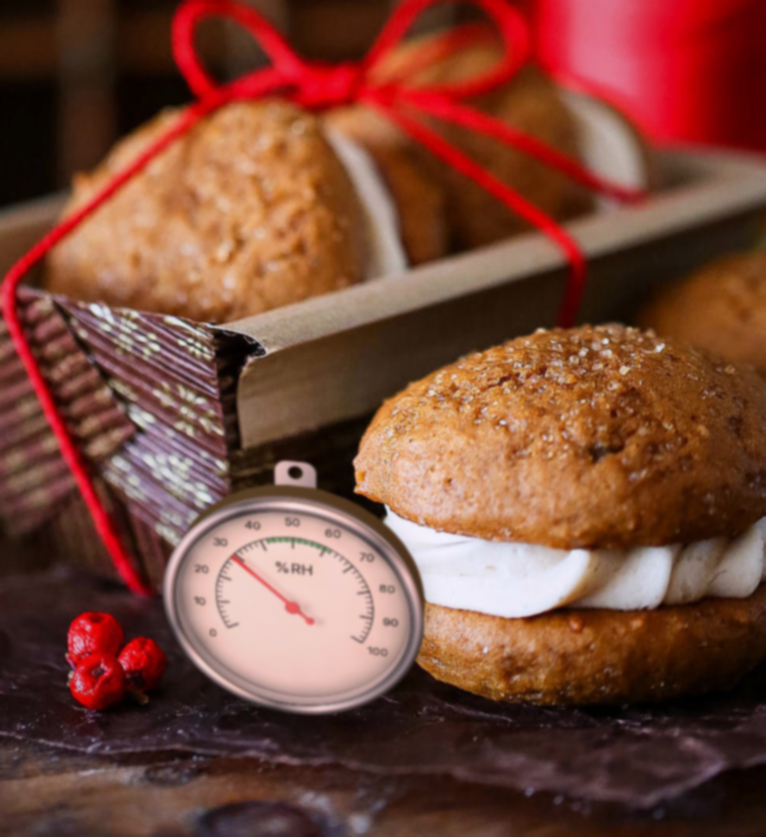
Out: 30 (%)
